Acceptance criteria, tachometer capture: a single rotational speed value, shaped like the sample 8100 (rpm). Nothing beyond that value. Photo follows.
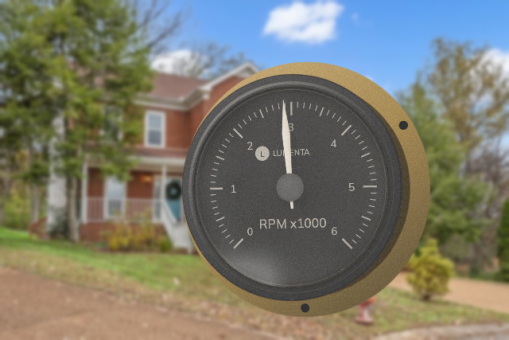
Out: 2900 (rpm)
